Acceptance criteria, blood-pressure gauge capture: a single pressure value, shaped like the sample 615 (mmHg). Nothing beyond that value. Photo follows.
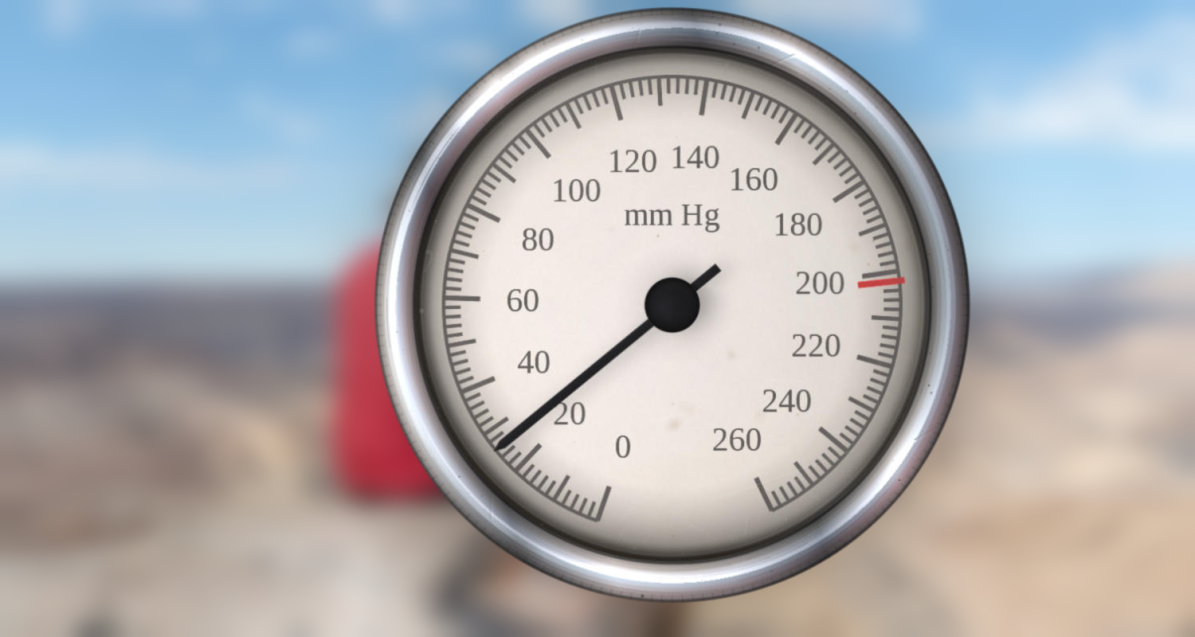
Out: 26 (mmHg)
